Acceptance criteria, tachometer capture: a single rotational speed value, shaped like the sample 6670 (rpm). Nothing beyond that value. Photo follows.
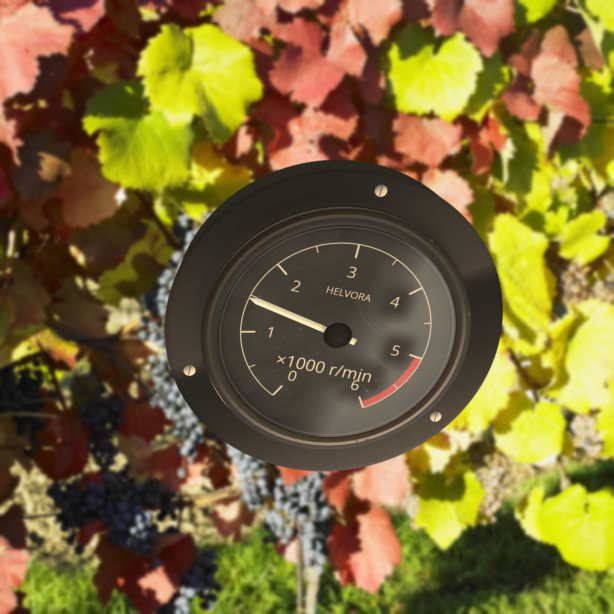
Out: 1500 (rpm)
